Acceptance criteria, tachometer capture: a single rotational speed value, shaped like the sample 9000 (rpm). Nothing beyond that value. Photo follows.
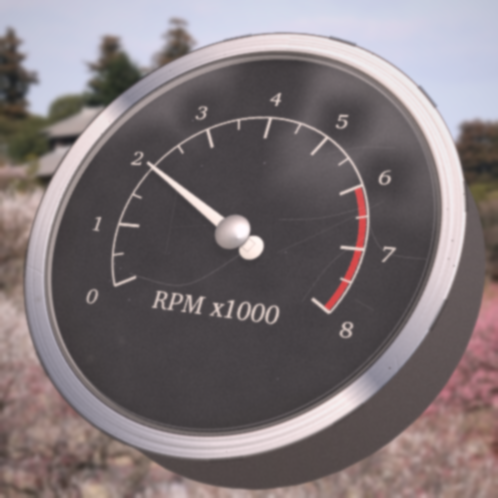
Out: 2000 (rpm)
